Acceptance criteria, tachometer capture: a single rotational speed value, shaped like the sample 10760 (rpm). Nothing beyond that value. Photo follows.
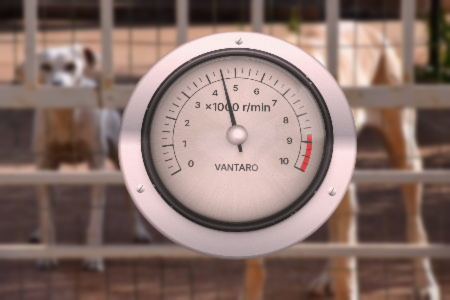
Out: 4500 (rpm)
